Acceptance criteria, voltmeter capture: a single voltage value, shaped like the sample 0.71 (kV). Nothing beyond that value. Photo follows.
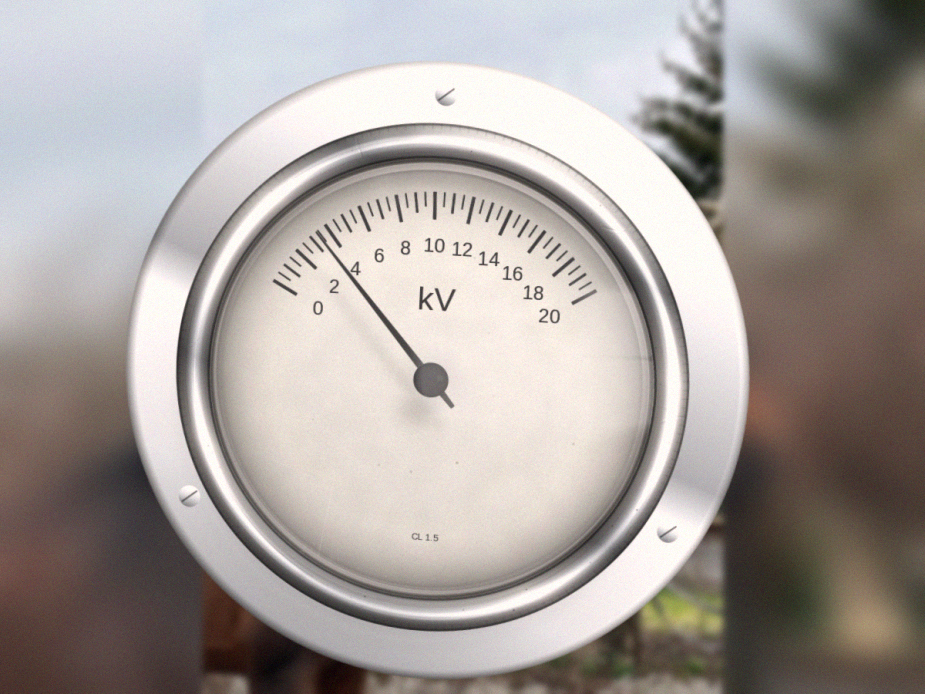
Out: 3.5 (kV)
